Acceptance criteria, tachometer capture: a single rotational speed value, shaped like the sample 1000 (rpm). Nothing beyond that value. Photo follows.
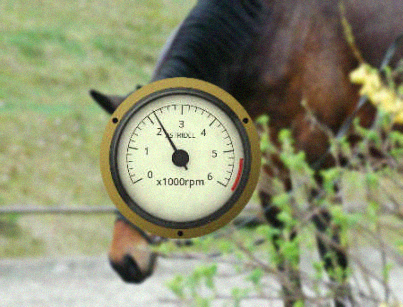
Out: 2200 (rpm)
